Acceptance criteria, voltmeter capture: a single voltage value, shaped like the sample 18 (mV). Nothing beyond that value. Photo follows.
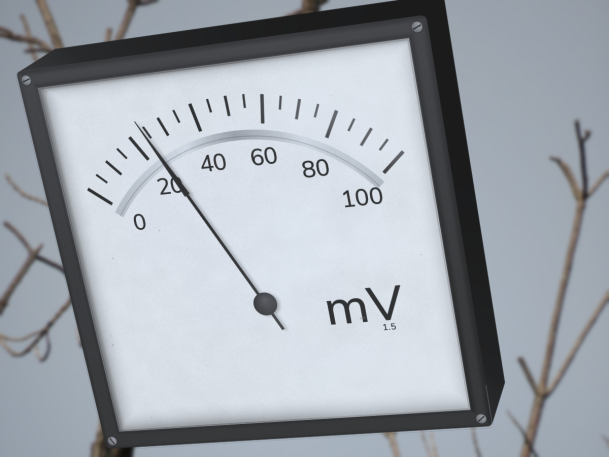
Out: 25 (mV)
